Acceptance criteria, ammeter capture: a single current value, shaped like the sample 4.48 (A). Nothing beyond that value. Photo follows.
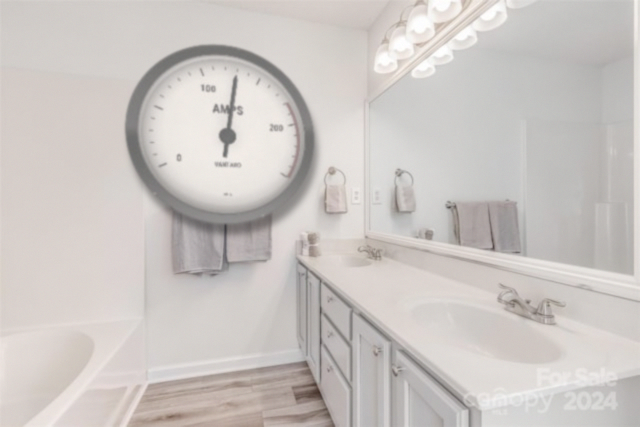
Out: 130 (A)
